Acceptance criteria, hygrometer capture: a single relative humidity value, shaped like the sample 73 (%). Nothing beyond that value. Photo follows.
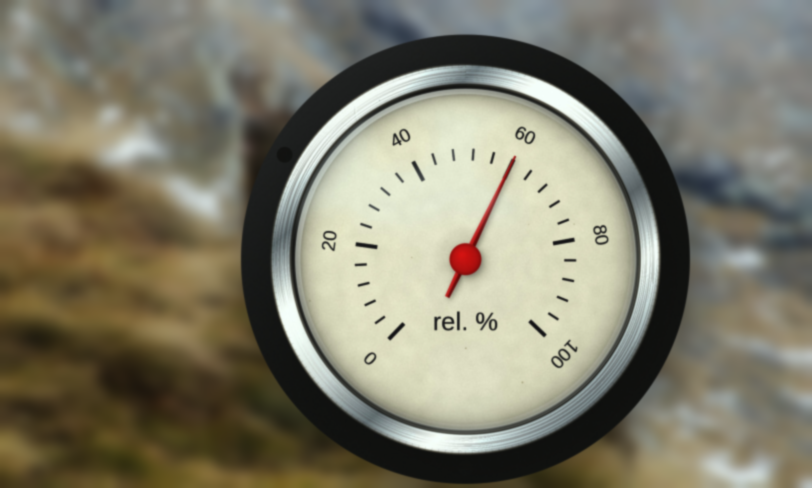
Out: 60 (%)
